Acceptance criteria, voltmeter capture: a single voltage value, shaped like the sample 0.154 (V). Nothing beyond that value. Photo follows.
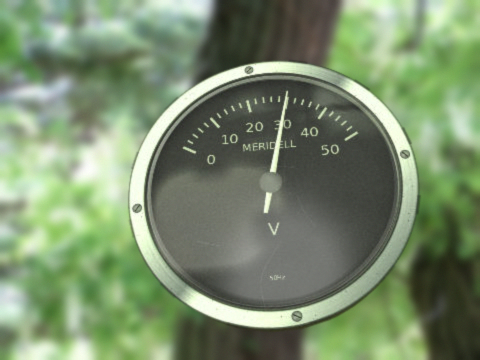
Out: 30 (V)
